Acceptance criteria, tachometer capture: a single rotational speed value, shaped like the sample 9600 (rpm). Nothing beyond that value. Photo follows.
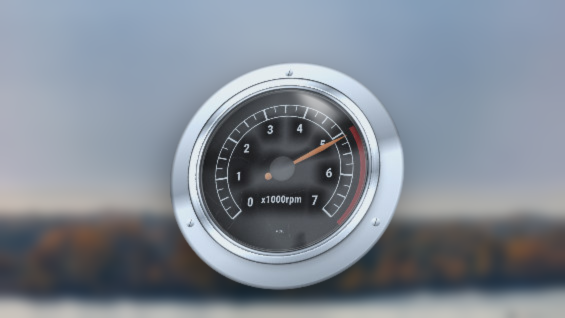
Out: 5125 (rpm)
